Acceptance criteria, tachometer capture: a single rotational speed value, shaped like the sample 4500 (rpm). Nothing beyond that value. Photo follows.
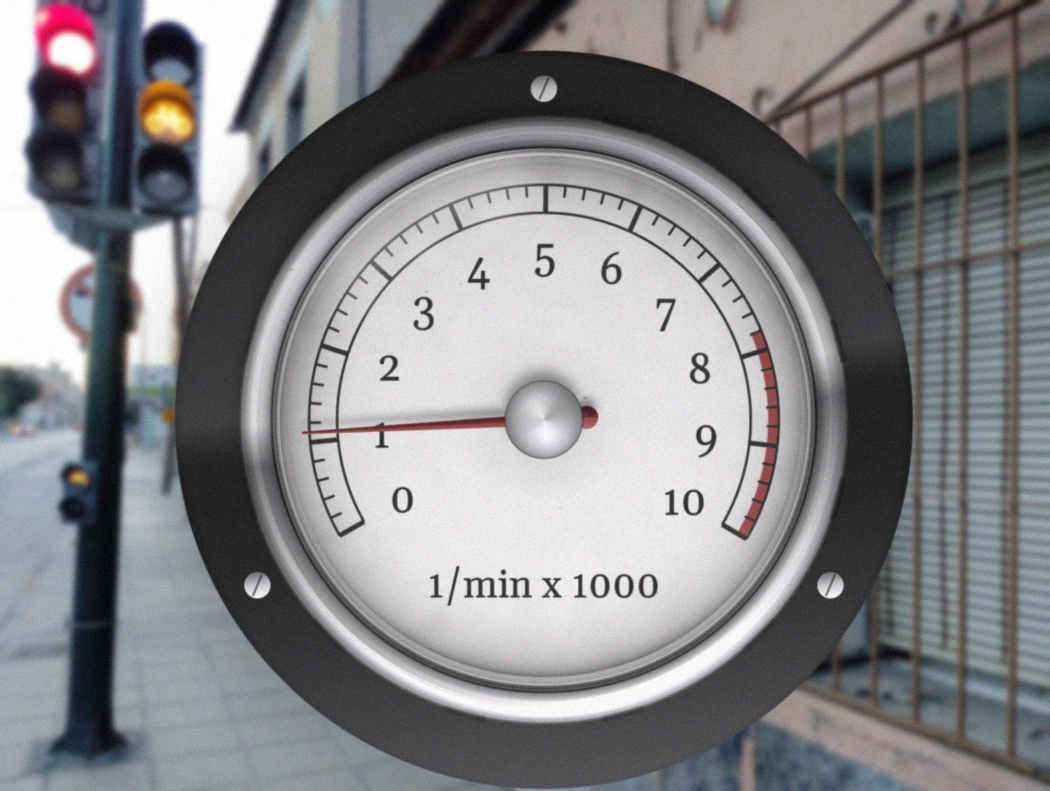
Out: 1100 (rpm)
